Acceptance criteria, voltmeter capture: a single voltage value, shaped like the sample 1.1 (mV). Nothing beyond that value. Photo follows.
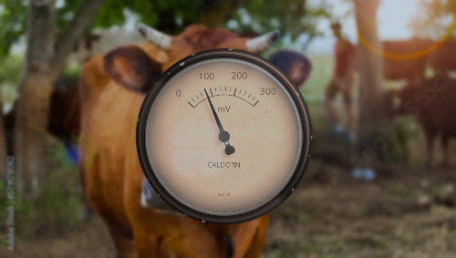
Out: 80 (mV)
